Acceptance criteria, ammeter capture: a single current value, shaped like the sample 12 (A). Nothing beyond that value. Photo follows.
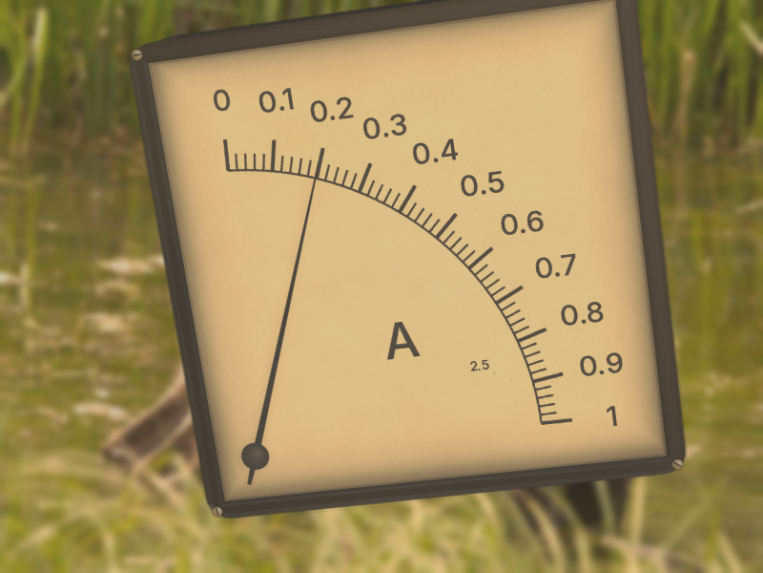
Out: 0.2 (A)
